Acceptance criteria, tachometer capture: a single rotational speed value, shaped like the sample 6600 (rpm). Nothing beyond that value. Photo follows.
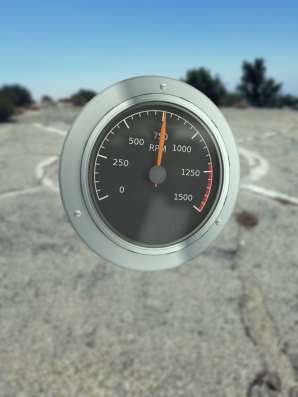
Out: 750 (rpm)
